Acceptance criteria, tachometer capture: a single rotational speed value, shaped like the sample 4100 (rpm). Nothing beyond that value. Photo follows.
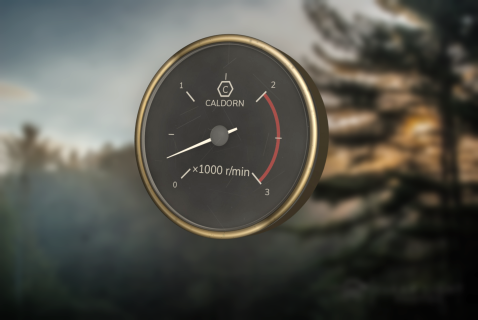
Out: 250 (rpm)
